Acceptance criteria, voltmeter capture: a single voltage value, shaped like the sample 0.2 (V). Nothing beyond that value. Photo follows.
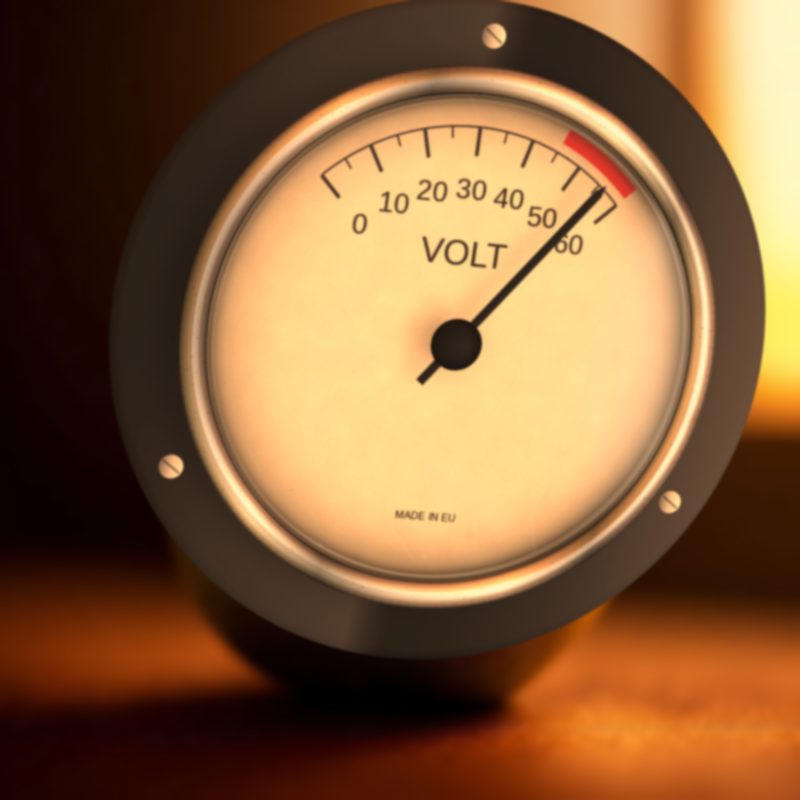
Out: 55 (V)
